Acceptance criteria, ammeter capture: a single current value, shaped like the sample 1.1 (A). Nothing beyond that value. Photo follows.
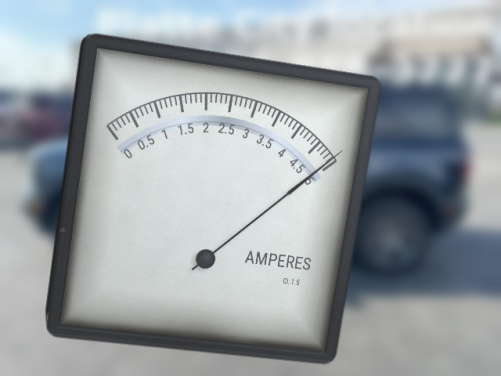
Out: 4.9 (A)
